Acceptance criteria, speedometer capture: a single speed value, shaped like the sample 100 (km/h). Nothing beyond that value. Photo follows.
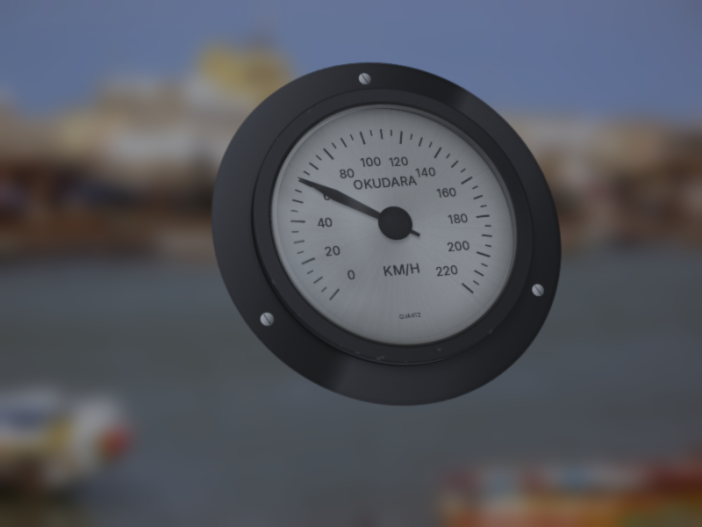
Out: 60 (km/h)
